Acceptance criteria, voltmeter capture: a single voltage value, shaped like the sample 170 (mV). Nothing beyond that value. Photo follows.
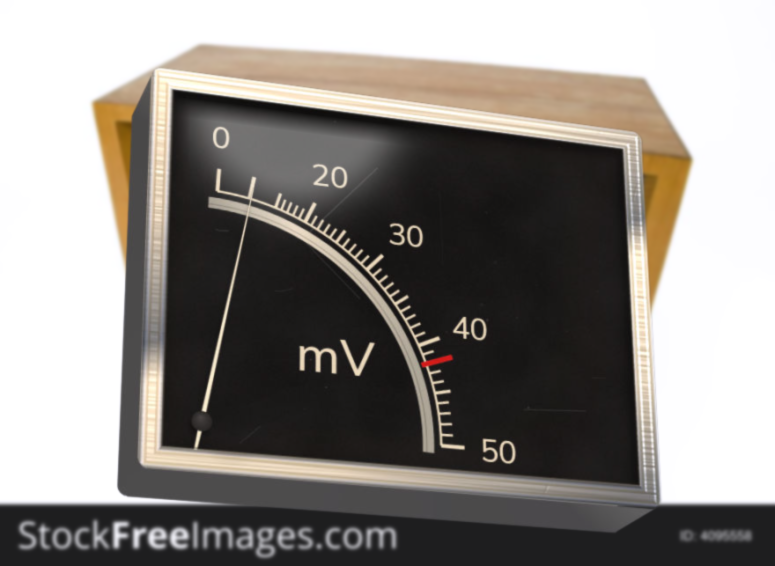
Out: 10 (mV)
